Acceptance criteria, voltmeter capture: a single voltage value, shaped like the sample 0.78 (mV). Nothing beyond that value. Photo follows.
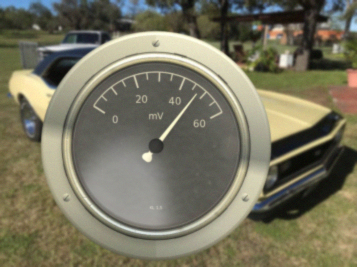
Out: 47.5 (mV)
